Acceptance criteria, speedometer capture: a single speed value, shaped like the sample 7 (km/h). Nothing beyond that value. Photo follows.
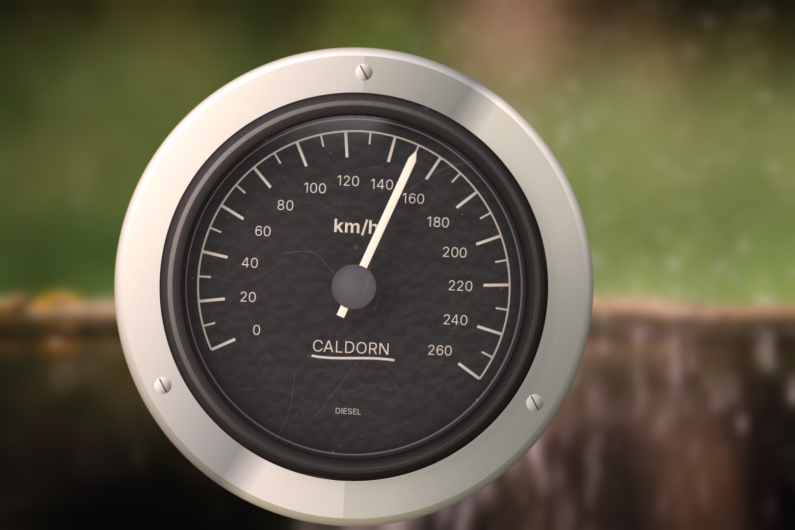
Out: 150 (km/h)
